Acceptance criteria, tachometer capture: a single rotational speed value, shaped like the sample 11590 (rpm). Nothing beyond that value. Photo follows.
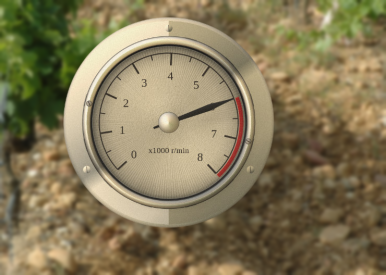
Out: 6000 (rpm)
